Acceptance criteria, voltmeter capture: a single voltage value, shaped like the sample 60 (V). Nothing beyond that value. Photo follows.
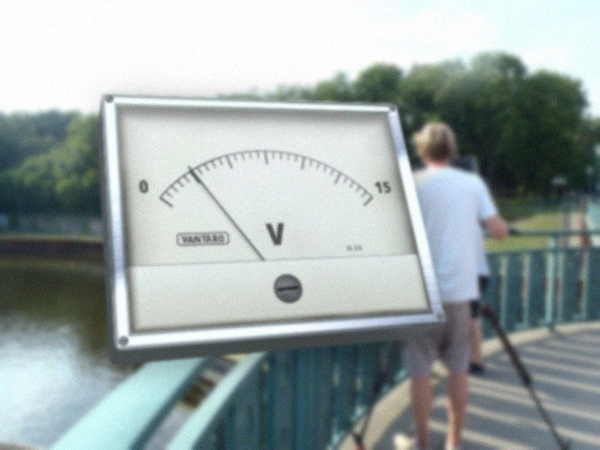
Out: 2.5 (V)
